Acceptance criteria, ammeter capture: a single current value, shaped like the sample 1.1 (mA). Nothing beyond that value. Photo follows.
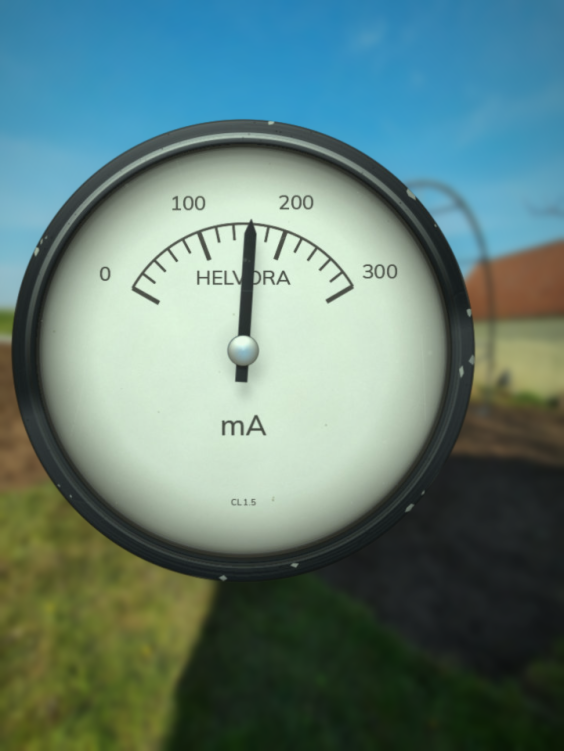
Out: 160 (mA)
